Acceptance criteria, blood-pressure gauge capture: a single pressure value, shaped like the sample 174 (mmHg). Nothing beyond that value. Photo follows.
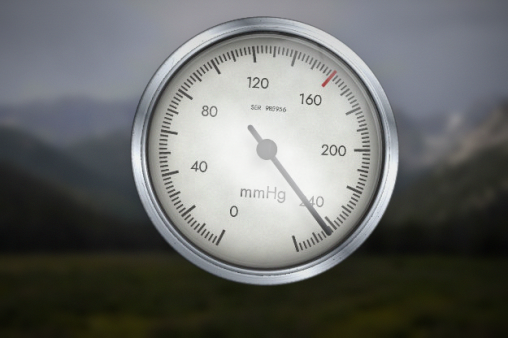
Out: 244 (mmHg)
